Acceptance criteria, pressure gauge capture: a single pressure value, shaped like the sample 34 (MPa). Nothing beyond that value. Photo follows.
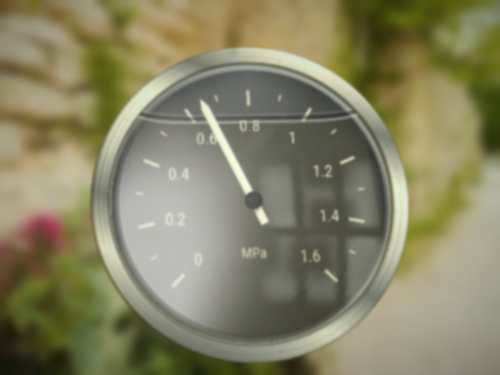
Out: 0.65 (MPa)
